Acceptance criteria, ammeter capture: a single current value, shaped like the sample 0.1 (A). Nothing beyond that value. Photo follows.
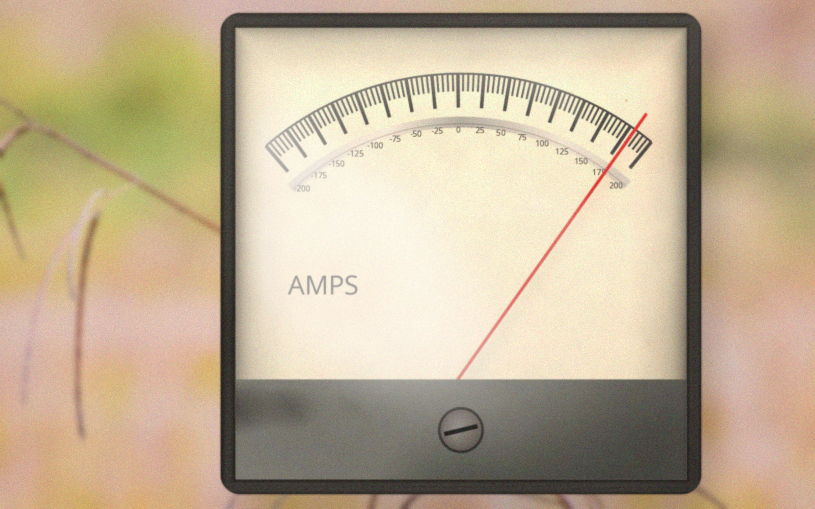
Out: 180 (A)
